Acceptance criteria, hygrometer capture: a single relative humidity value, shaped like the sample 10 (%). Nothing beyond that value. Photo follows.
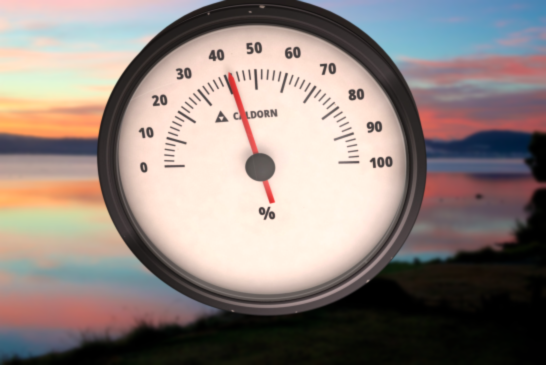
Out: 42 (%)
